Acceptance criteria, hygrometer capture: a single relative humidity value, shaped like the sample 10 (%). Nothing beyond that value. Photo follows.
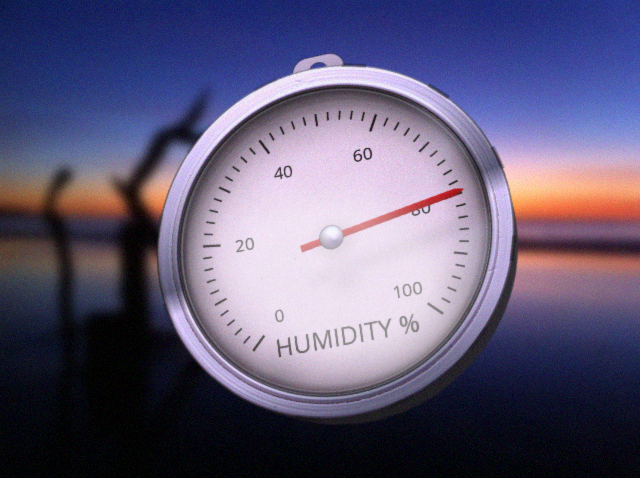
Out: 80 (%)
